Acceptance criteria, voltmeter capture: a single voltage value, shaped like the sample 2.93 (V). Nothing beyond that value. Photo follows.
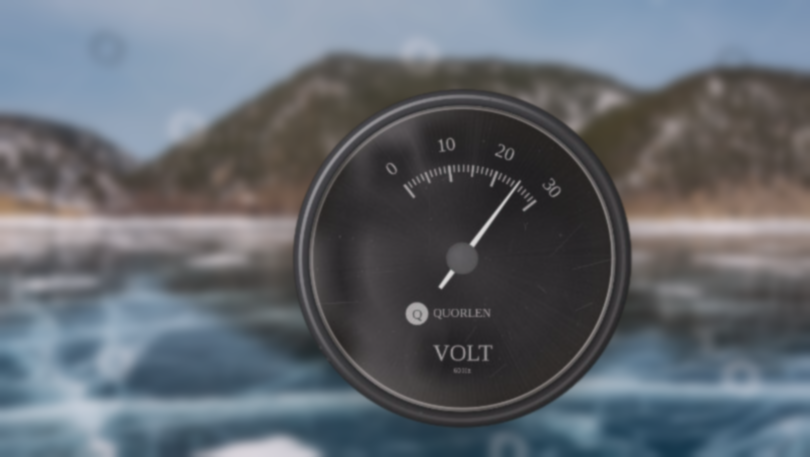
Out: 25 (V)
